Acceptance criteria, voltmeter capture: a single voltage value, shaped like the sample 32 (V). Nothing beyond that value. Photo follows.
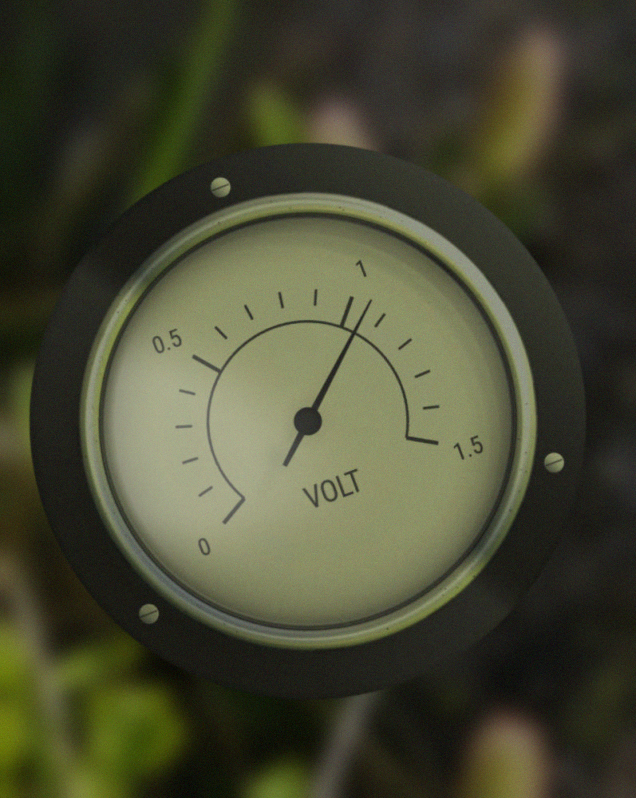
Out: 1.05 (V)
